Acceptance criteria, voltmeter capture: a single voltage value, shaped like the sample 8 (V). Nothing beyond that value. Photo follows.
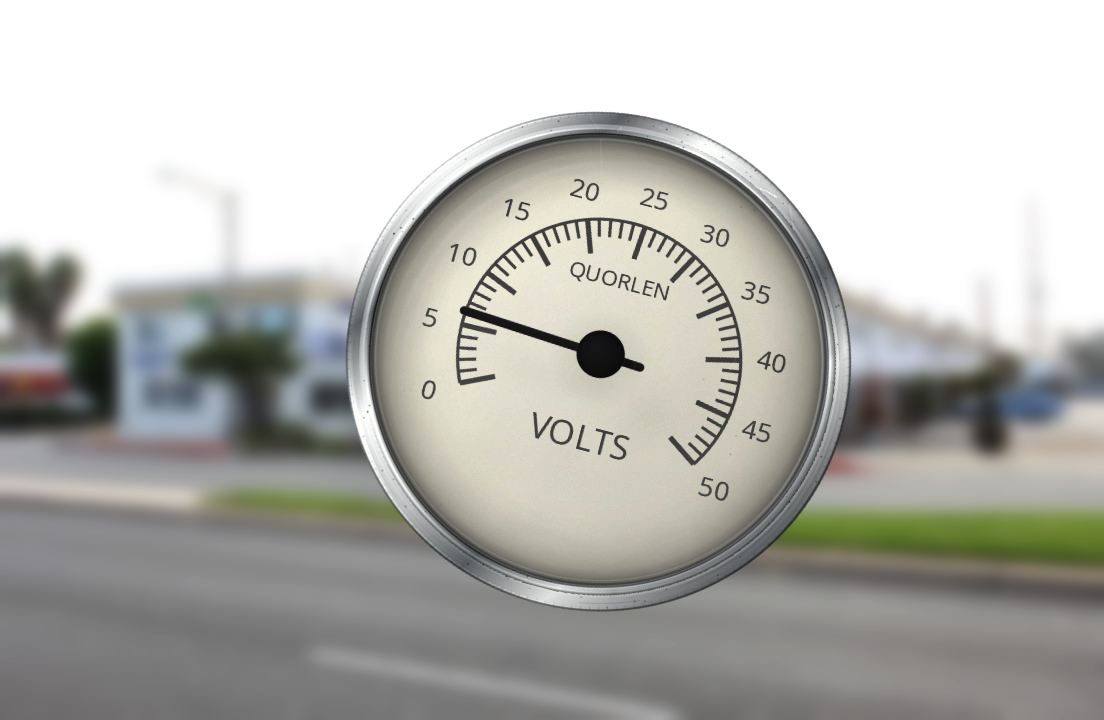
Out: 6 (V)
